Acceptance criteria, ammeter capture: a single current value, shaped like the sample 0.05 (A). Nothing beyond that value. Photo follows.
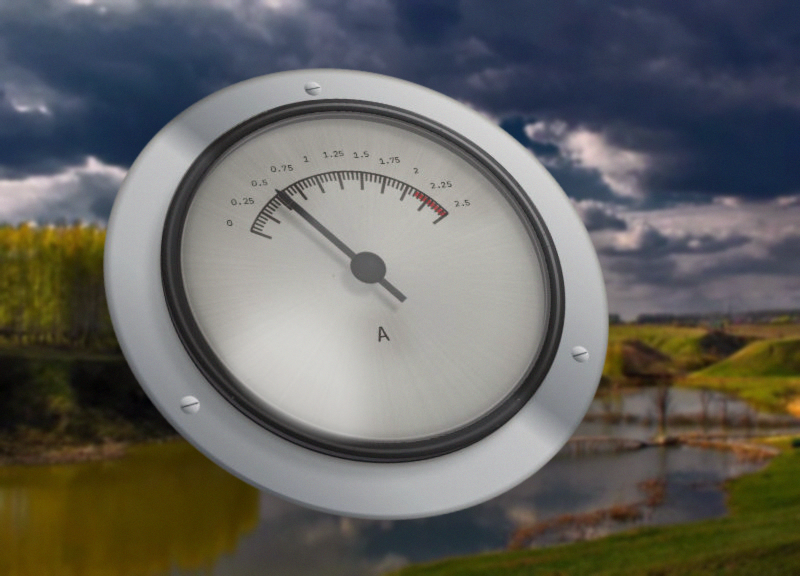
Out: 0.5 (A)
